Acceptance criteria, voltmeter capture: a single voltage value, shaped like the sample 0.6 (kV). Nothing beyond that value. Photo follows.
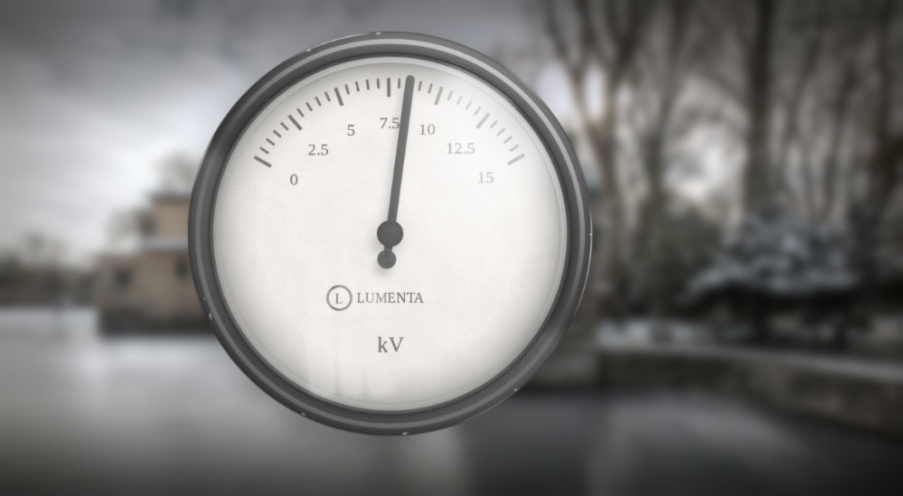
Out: 8.5 (kV)
